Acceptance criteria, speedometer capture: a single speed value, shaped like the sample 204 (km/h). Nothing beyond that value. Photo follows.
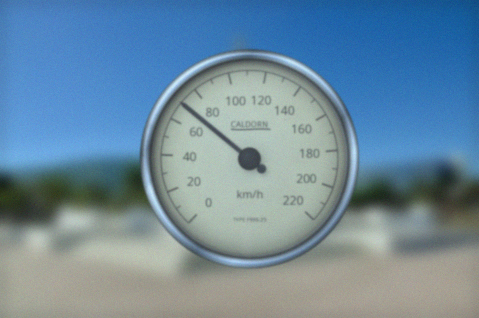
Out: 70 (km/h)
